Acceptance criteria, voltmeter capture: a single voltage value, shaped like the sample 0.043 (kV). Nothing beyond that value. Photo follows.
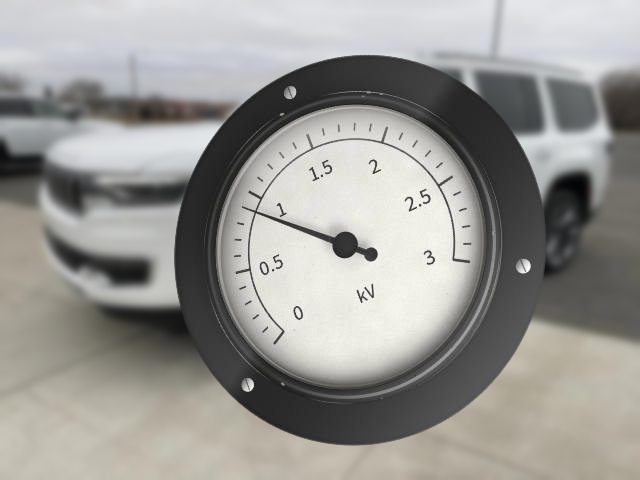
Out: 0.9 (kV)
